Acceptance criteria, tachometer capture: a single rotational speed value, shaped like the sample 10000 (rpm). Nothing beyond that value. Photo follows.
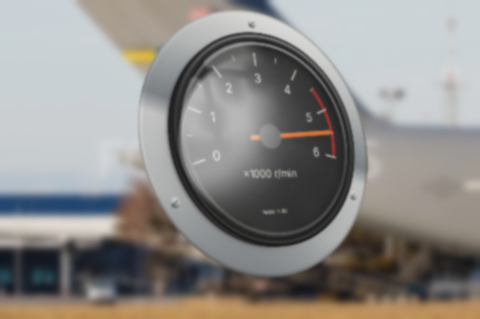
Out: 5500 (rpm)
